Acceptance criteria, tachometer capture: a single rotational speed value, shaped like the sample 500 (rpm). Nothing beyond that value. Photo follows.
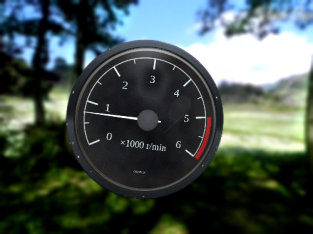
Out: 750 (rpm)
